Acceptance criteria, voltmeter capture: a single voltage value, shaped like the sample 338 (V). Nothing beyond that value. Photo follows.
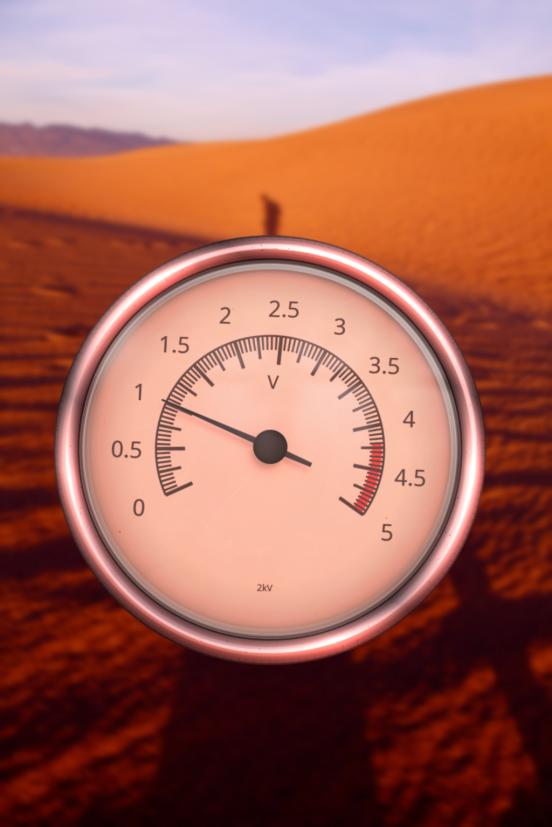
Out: 1 (V)
